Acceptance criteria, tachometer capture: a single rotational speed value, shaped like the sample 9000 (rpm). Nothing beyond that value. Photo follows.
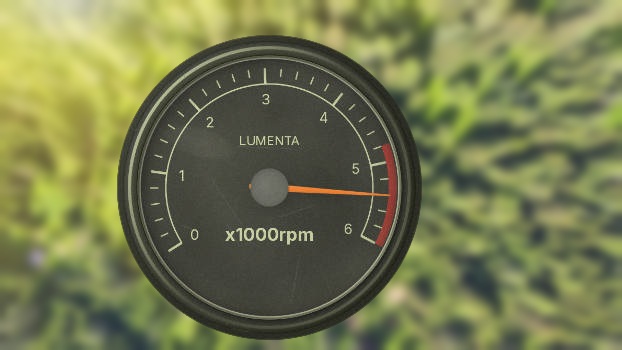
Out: 5400 (rpm)
